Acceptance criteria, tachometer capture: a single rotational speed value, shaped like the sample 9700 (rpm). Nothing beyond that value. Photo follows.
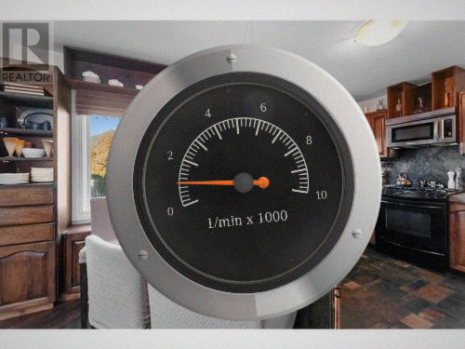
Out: 1000 (rpm)
